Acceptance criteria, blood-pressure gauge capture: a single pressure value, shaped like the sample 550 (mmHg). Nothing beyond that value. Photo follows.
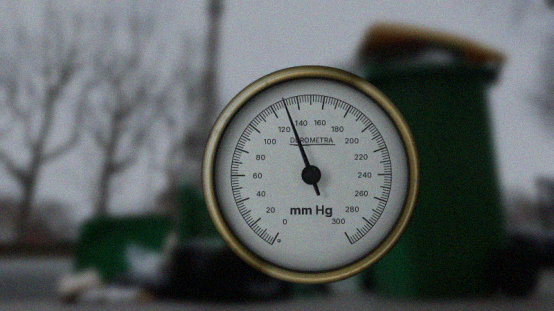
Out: 130 (mmHg)
